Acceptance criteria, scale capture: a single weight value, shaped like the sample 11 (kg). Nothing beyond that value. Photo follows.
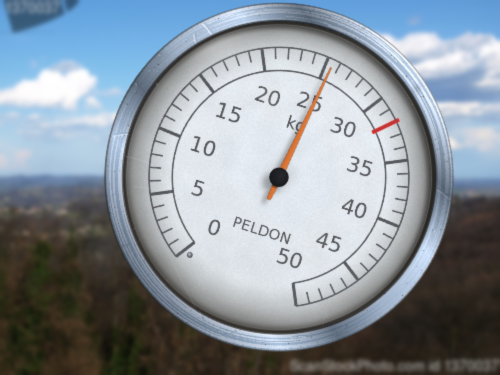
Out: 25.5 (kg)
